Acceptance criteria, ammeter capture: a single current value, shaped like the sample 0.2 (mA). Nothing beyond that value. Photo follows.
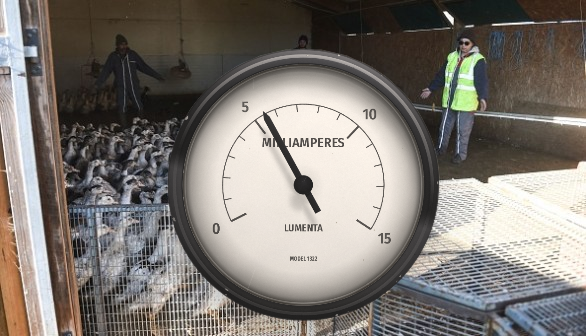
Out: 5.5 (mA)
